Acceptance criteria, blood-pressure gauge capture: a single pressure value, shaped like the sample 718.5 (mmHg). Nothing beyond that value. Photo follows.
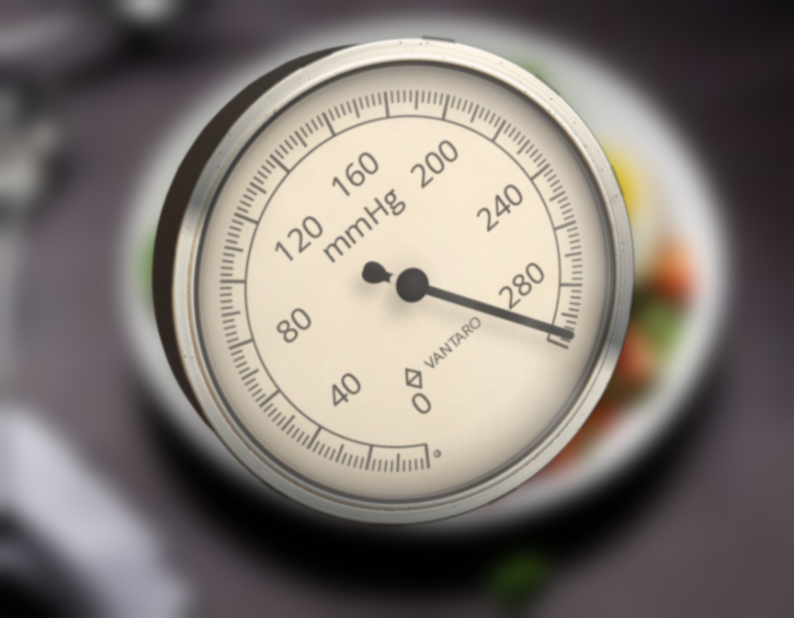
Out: 296 (mmHg)
